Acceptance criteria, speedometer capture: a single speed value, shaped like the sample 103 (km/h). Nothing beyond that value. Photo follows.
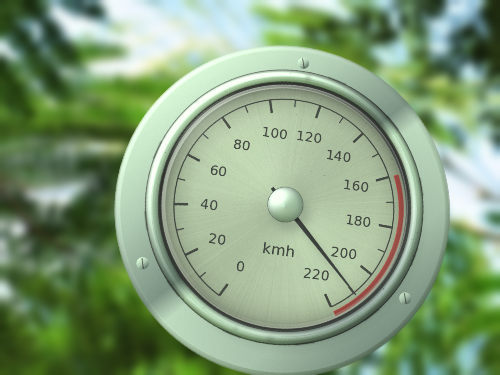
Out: 210 (km/h)
